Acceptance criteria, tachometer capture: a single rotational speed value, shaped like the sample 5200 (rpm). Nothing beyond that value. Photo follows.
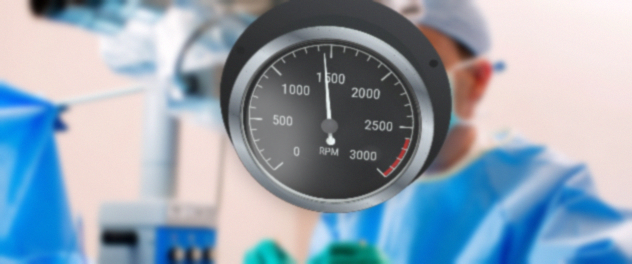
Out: 1450 (rpm)
